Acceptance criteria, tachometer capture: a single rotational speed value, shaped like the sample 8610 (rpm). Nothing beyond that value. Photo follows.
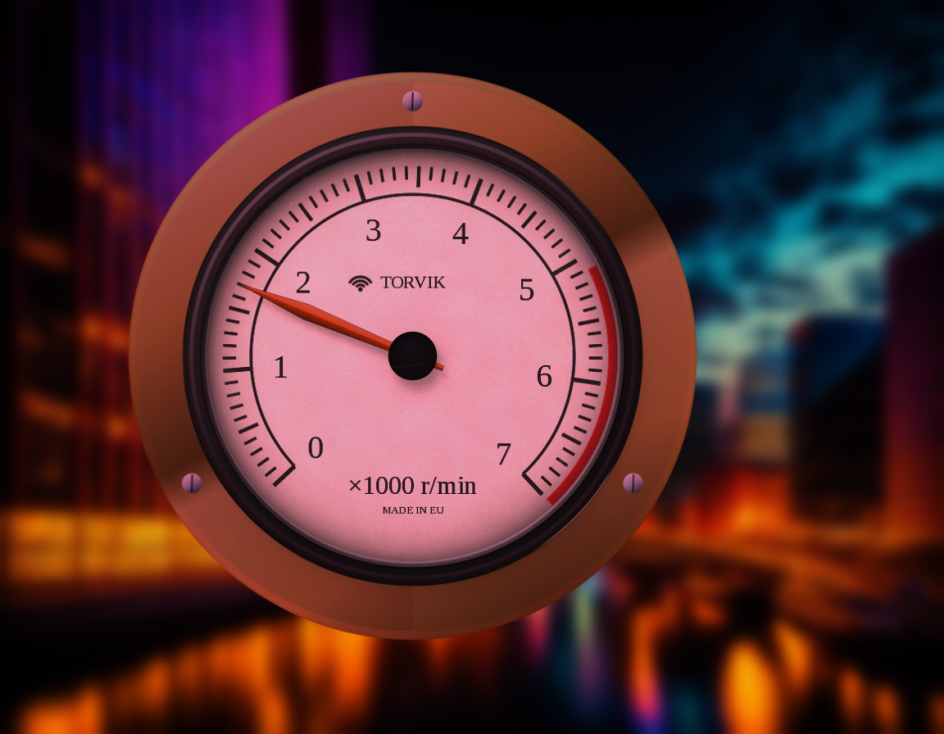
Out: 1700 (rpm)
